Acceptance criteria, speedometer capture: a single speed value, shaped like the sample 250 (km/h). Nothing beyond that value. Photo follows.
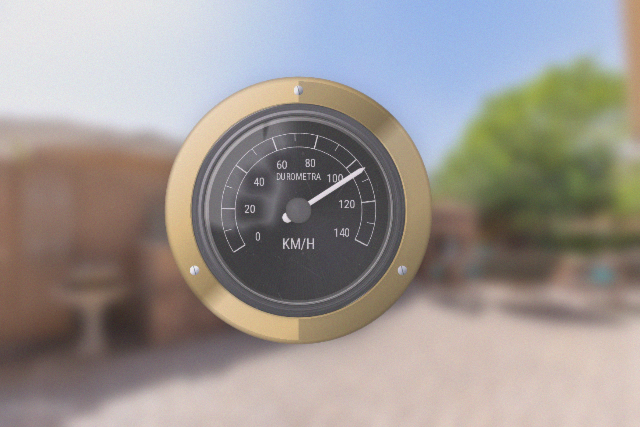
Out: 105 (km/h)
